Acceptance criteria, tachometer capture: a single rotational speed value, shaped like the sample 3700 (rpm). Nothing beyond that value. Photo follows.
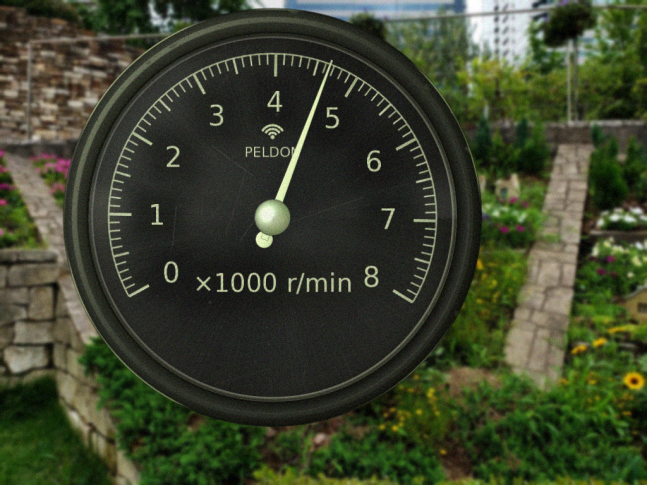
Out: 4650 (rpm)
